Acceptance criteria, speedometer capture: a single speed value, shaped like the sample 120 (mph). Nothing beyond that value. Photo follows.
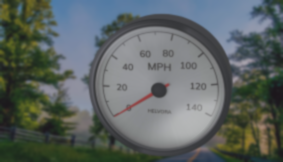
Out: 0 (mph)
